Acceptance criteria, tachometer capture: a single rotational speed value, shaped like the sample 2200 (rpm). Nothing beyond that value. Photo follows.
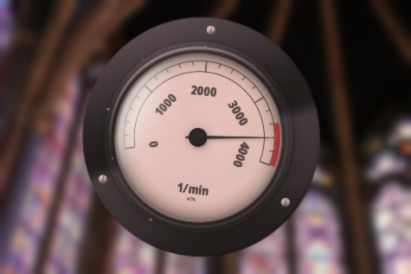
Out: 3600 (rpm)
